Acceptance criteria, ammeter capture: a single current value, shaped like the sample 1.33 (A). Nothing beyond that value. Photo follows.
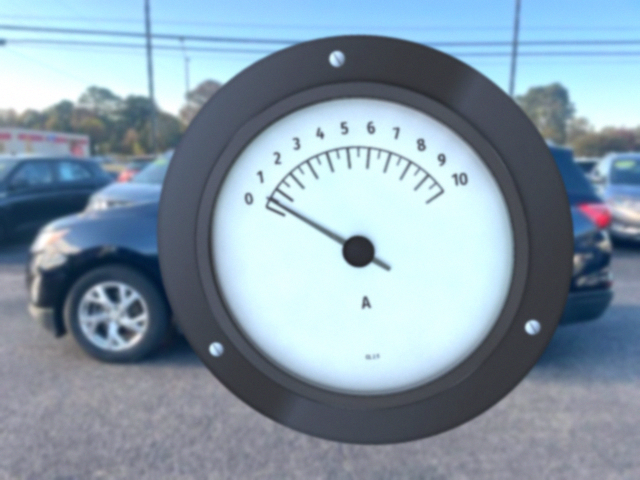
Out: 0.5 (A)
